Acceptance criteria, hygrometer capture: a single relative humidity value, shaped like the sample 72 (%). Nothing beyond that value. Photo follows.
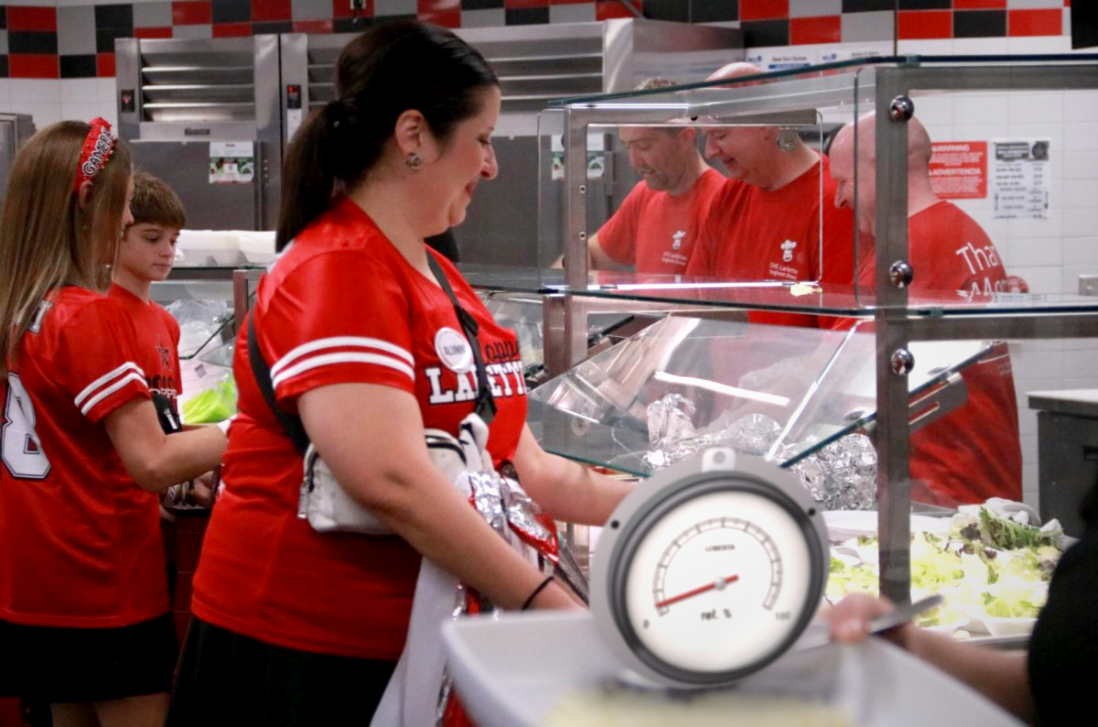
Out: 5 (%)
